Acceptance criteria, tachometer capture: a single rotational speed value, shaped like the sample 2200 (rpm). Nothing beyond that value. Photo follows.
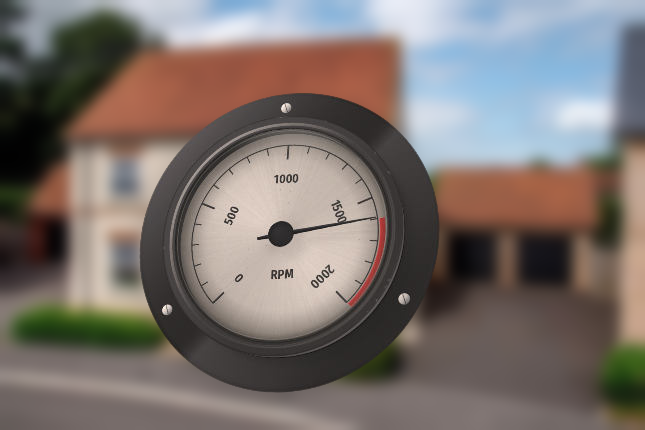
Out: 1600 (rpm)
